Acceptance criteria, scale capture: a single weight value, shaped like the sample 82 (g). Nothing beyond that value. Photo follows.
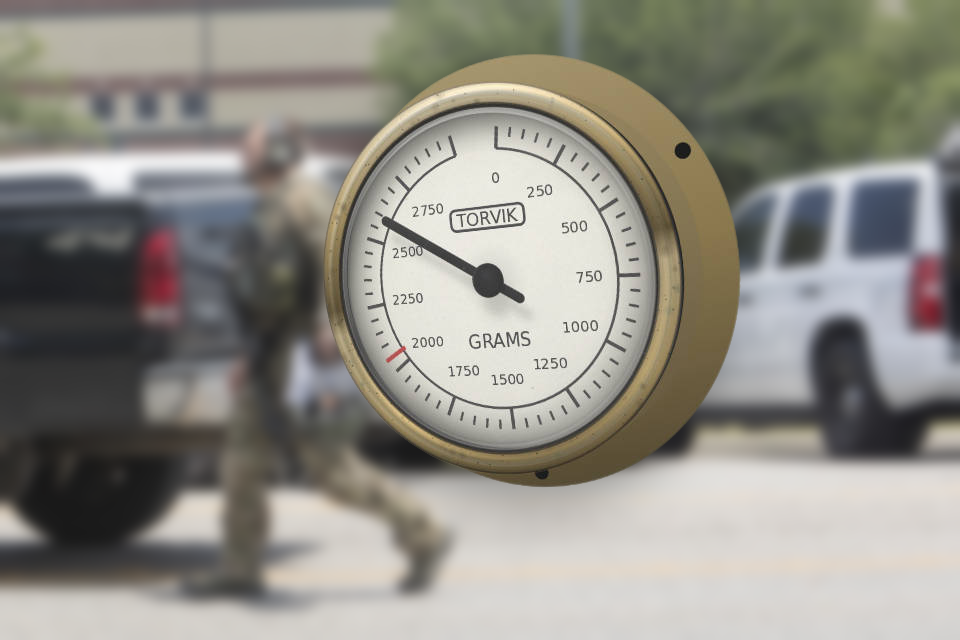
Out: 2600 (g)
